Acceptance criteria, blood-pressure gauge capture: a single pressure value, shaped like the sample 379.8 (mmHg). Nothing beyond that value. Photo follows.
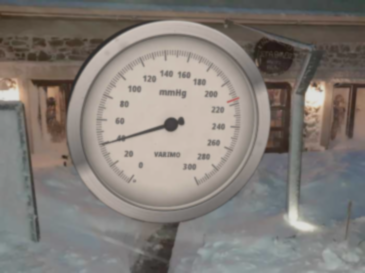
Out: 40 (mmHg)
